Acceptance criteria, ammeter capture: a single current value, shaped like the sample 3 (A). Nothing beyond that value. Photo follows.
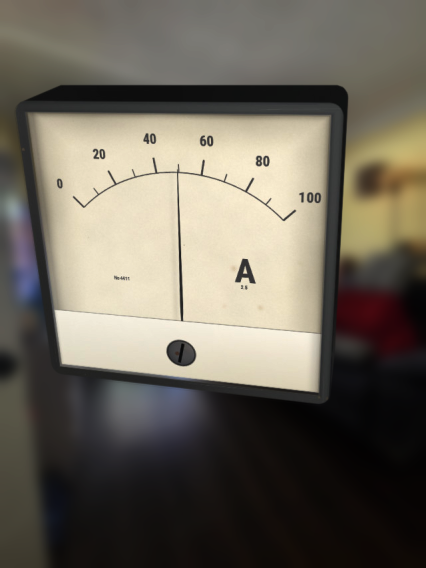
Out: 50 (A)
